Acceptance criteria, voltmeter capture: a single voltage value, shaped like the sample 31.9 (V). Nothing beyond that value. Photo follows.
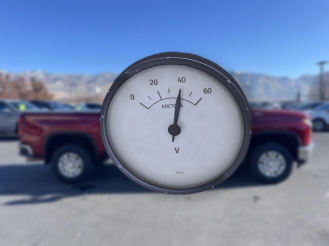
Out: 40 (V)
